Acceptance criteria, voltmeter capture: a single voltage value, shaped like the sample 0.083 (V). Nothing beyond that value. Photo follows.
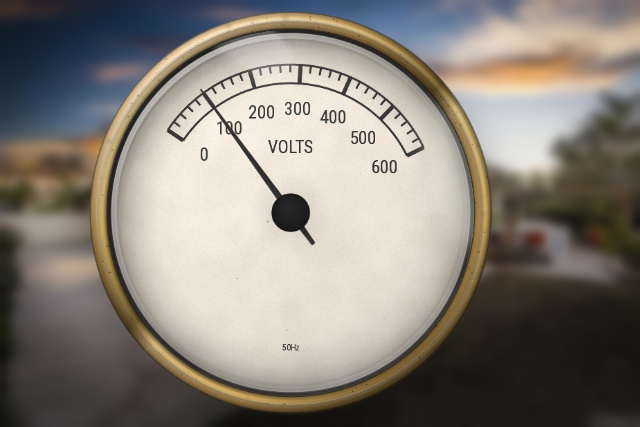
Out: 100 (V)
